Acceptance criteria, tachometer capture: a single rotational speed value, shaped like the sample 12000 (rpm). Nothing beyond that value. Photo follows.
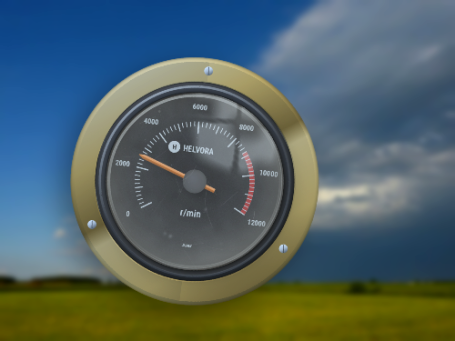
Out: 2600 (rpm)
